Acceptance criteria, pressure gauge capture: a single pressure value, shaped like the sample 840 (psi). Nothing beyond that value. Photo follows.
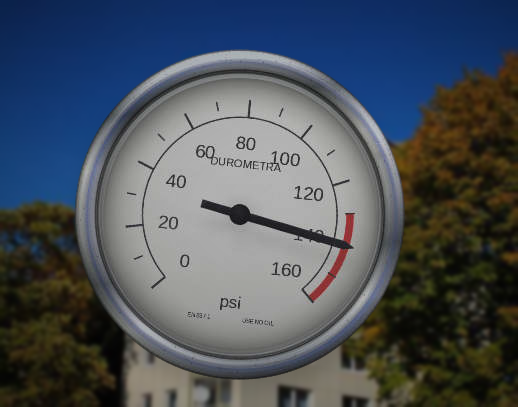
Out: 140 (psi)
